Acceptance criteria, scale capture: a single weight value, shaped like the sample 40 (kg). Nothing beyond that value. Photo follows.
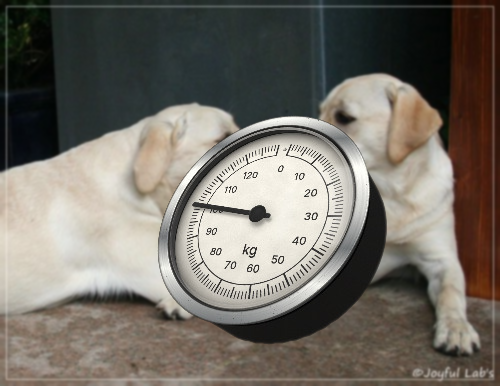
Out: 100 (kg)
